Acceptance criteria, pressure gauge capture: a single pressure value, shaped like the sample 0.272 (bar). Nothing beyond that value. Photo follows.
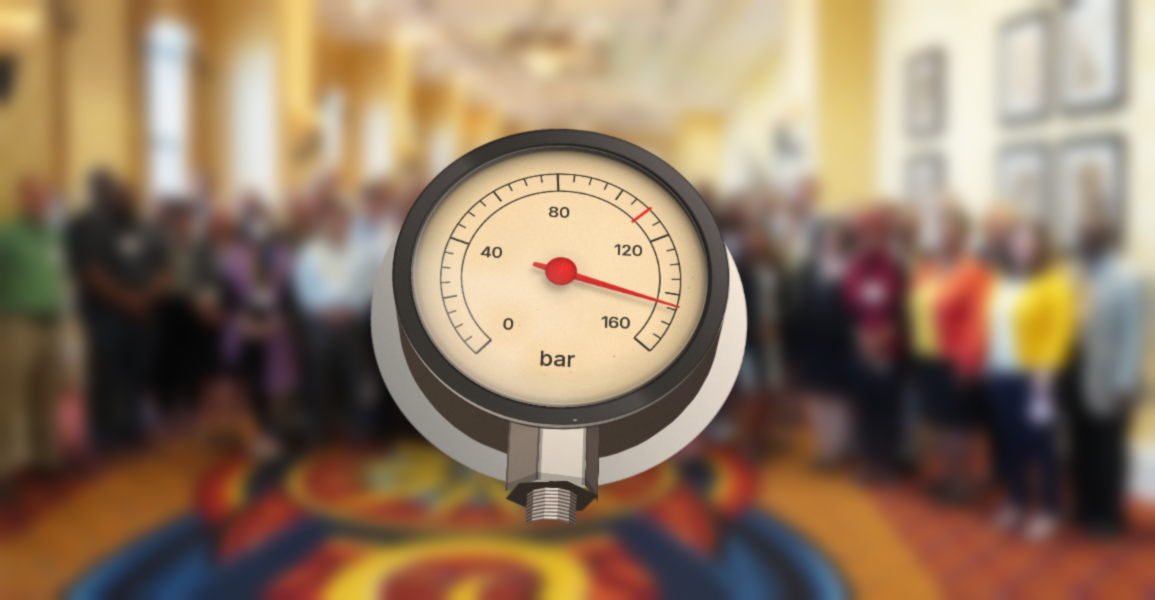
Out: 145 (bar)
